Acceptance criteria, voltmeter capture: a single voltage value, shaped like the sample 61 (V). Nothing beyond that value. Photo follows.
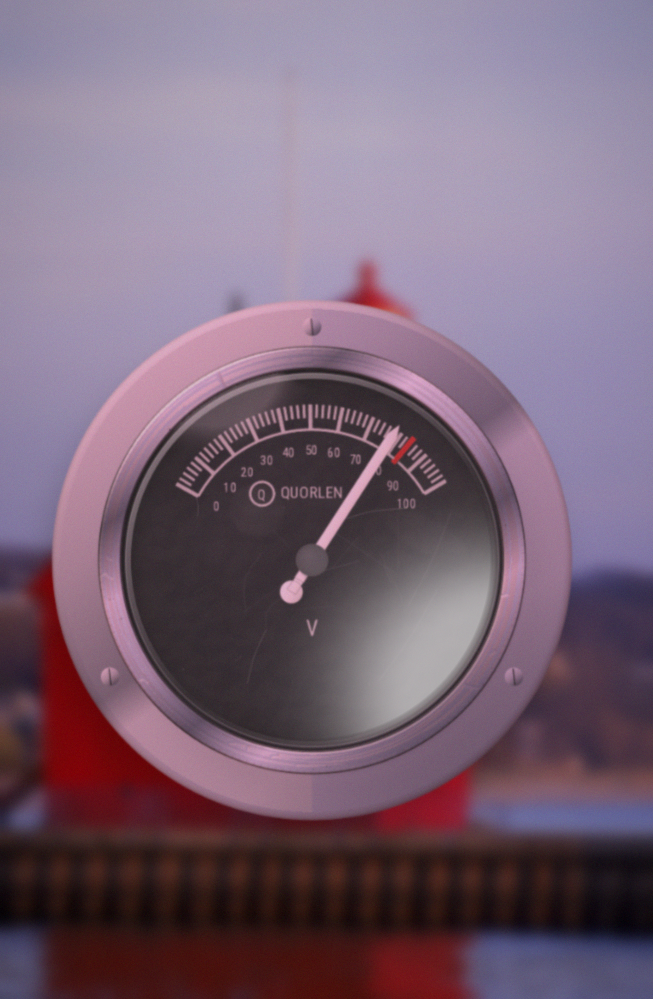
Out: 78 (V)
